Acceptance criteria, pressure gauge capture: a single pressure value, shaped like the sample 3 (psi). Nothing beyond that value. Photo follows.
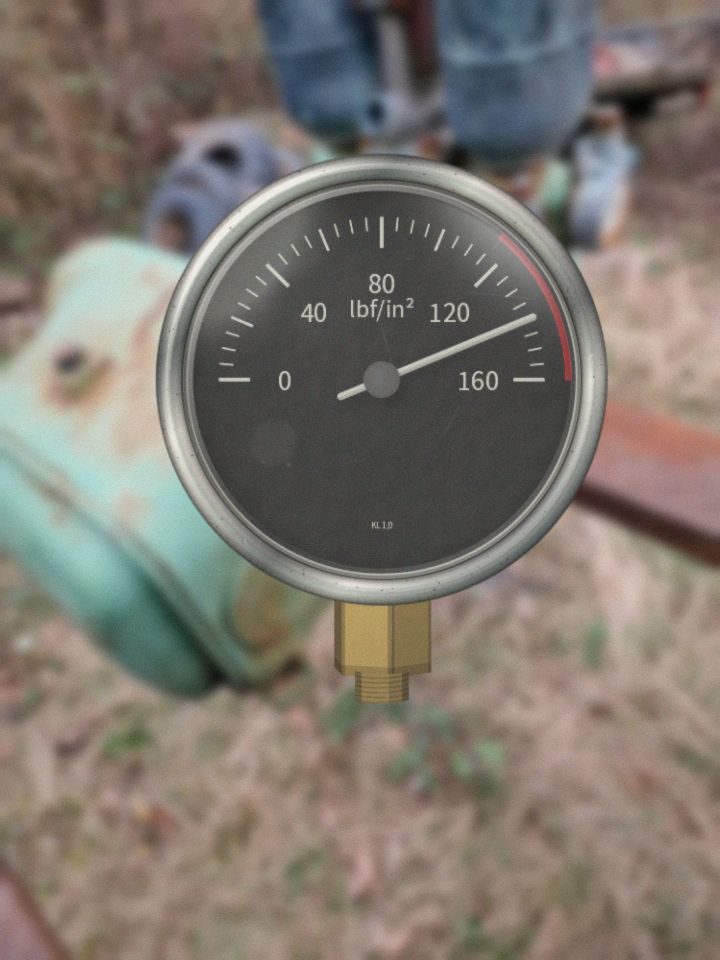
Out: 140 (psi)
